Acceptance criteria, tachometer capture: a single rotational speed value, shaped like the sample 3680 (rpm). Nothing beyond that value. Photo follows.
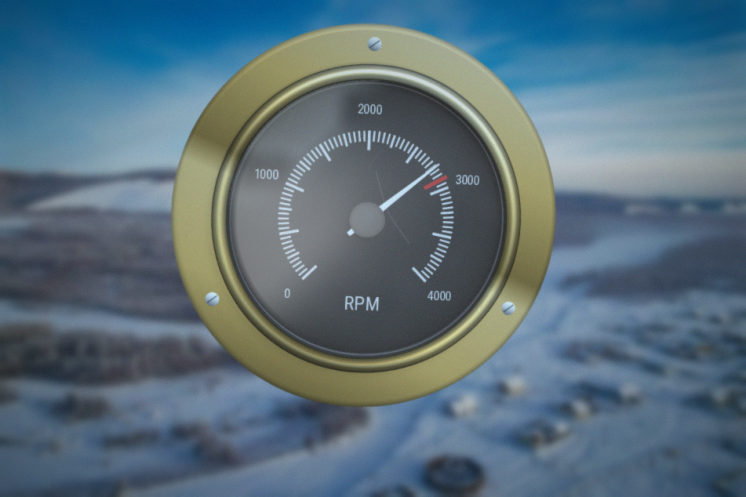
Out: 2750 (rpm)
